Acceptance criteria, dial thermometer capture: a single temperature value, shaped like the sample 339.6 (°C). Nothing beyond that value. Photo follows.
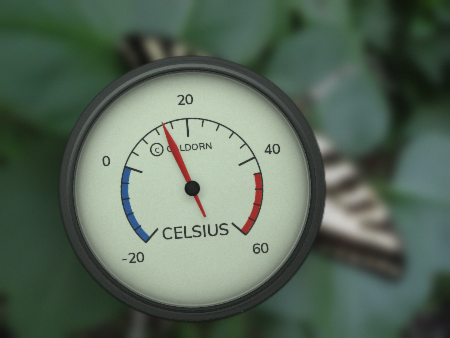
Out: 14 (°C)
